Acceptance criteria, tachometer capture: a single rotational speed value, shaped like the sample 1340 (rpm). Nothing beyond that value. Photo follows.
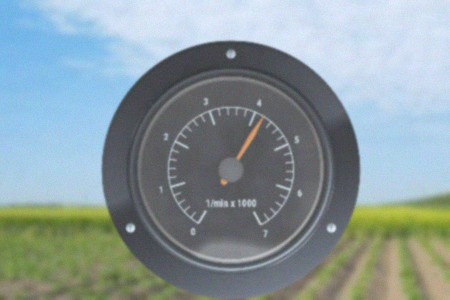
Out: 4200 (rpm)
